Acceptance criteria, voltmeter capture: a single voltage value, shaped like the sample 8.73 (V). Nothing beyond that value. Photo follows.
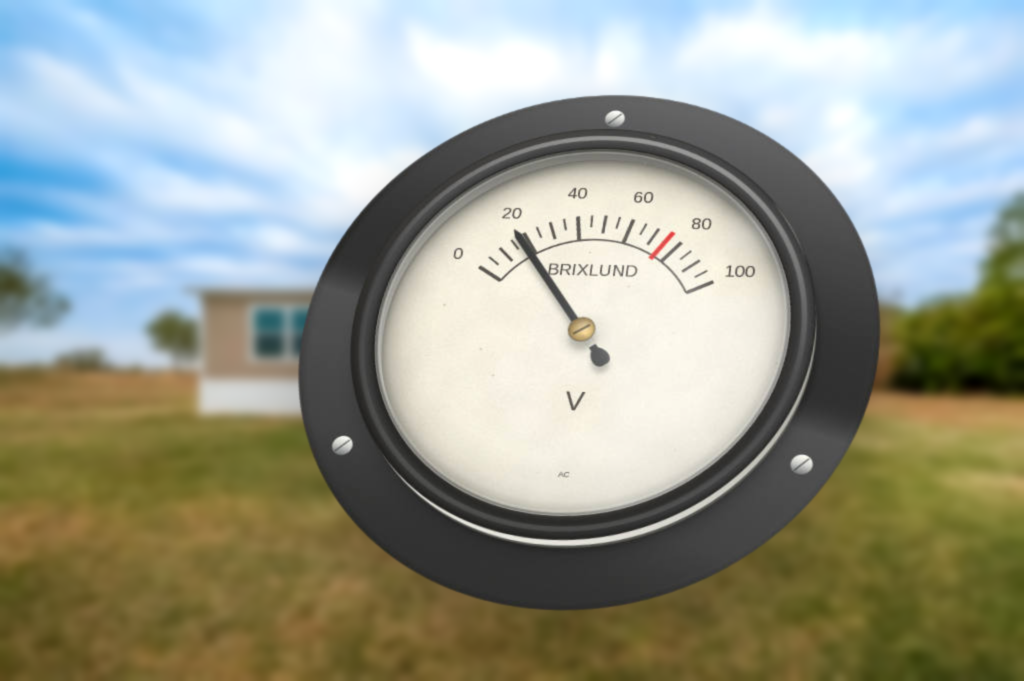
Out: 17.5 (V)
